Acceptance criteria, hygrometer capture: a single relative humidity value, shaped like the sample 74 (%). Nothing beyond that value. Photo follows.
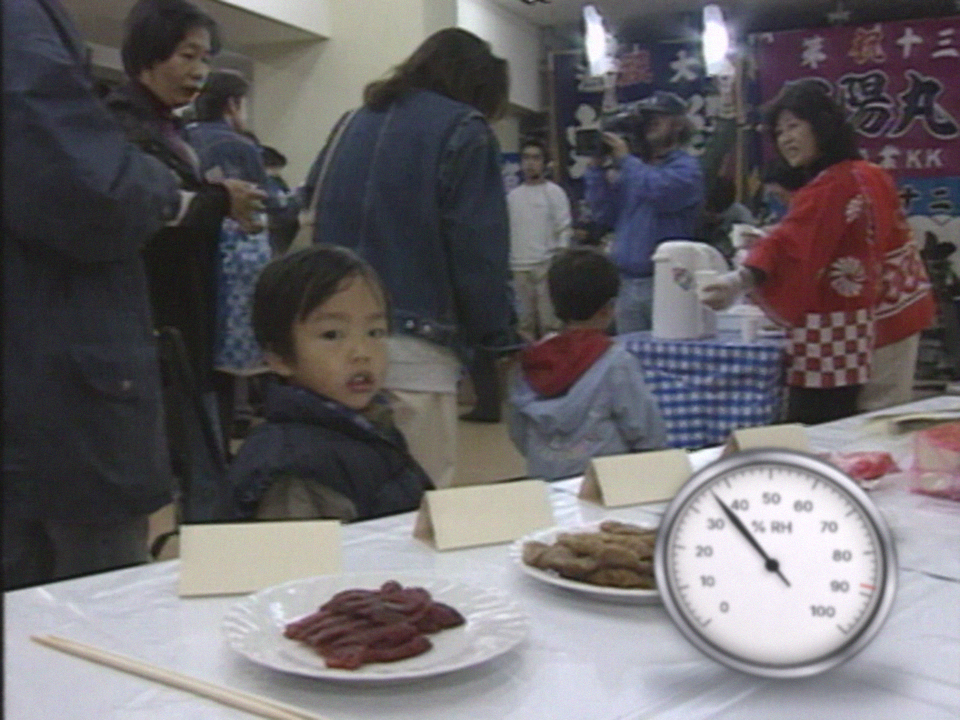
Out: 36 (%)
